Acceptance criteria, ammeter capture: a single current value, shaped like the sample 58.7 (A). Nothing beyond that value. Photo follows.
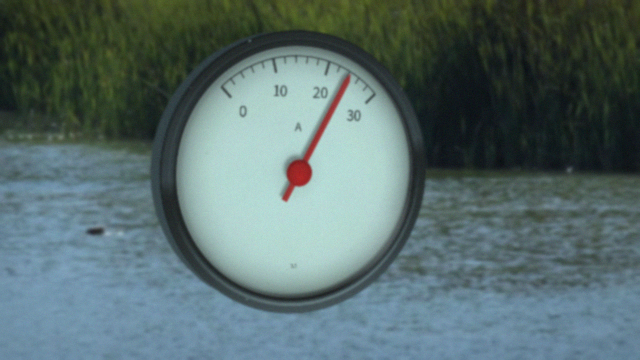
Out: 24 (A)
